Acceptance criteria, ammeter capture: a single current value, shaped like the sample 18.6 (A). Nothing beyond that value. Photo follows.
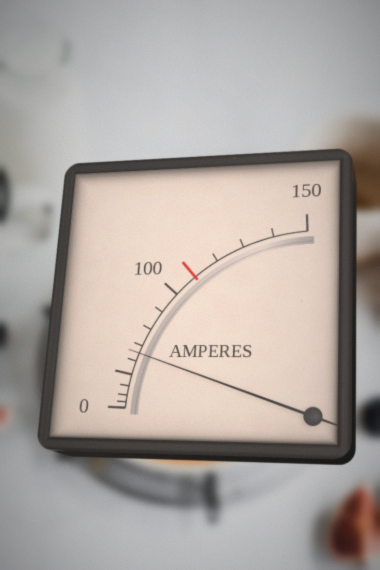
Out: 65 (A)
